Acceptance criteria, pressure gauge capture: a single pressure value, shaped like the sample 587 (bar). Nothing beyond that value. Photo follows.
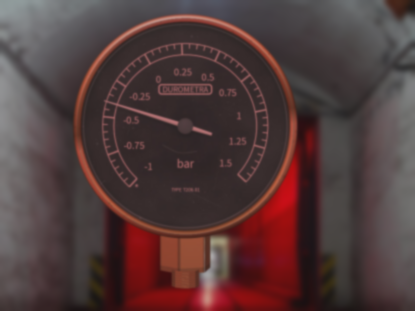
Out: -0.4 (bar)
